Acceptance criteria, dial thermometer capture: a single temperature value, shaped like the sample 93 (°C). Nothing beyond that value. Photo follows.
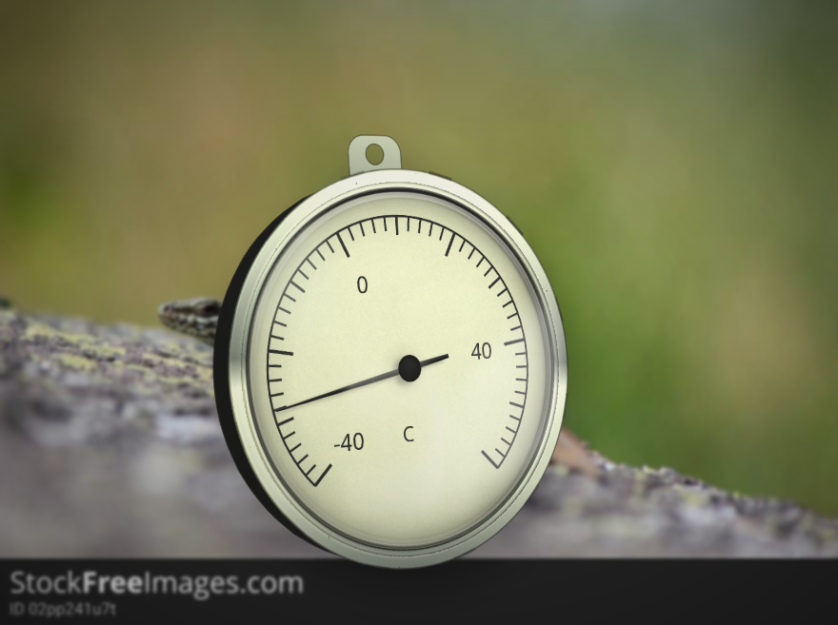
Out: -28 (°C)
